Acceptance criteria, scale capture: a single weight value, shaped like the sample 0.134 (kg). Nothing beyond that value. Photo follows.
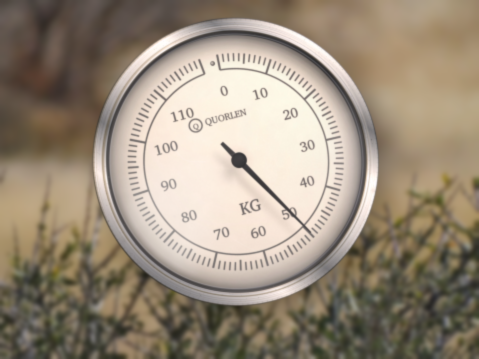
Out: 50 (kg)
